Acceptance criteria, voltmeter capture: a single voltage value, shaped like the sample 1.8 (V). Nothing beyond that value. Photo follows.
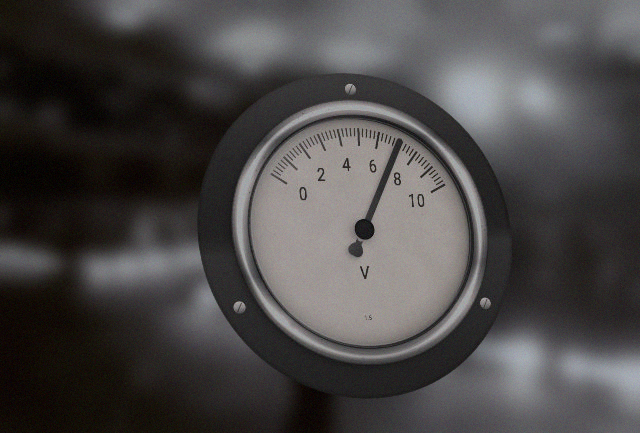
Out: 7 (V)
